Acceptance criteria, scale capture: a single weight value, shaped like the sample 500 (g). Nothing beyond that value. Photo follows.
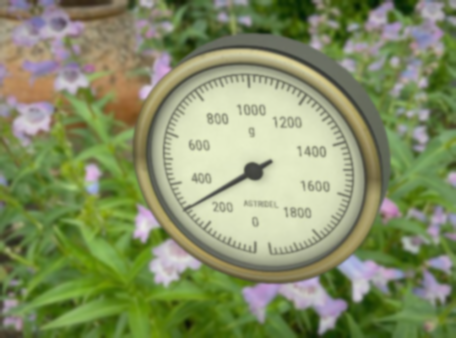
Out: 300 (g)
